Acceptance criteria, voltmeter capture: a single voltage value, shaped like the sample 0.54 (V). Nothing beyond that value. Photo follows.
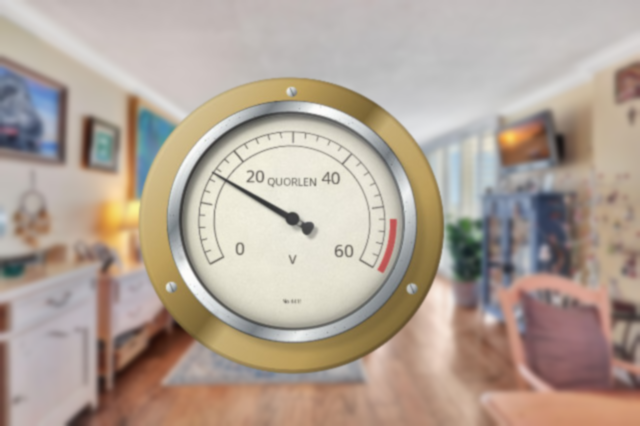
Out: 15 (V)
